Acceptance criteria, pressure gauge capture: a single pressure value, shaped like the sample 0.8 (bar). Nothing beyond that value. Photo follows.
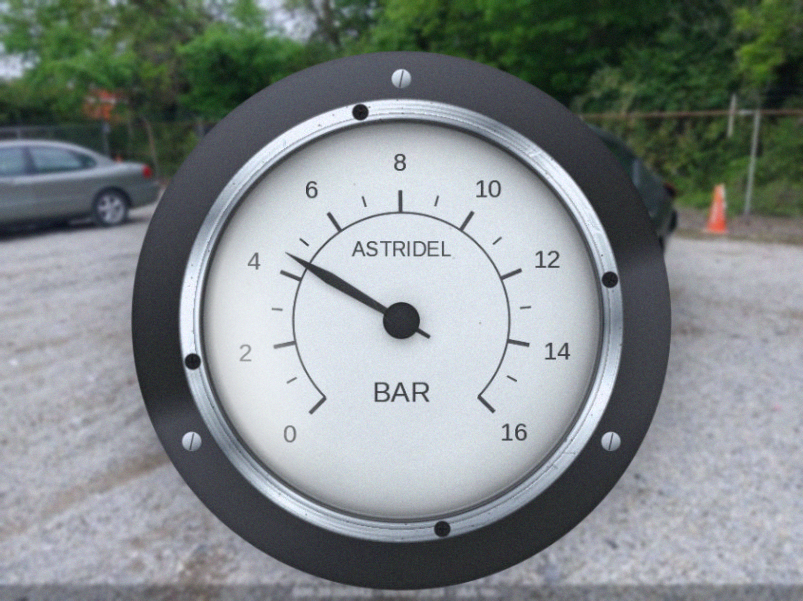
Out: 4.5 (bar)
